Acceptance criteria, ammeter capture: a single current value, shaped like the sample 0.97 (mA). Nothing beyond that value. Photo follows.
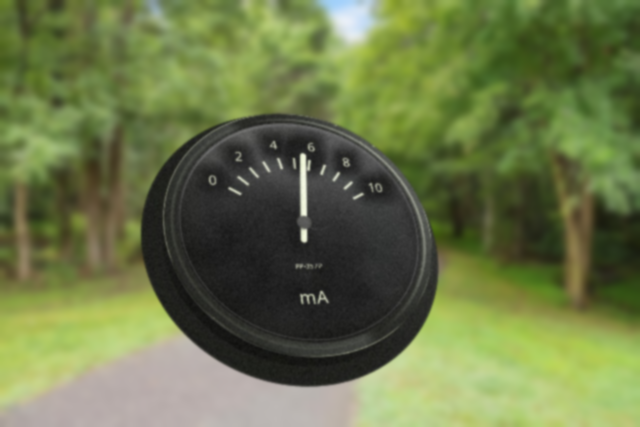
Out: 5.5 (mA)
